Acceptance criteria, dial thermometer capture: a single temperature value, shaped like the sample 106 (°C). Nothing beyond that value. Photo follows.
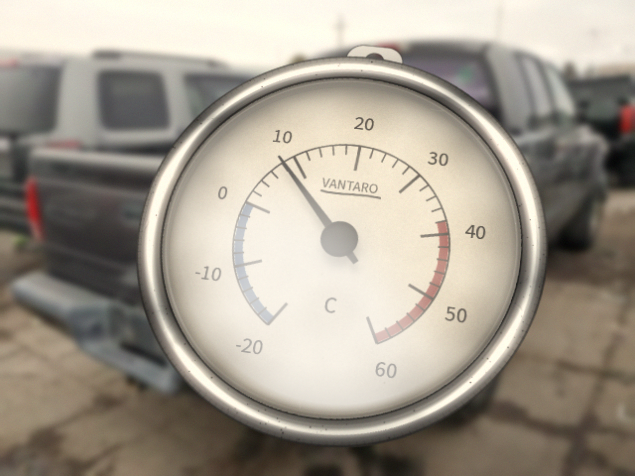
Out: 8 (°C)
